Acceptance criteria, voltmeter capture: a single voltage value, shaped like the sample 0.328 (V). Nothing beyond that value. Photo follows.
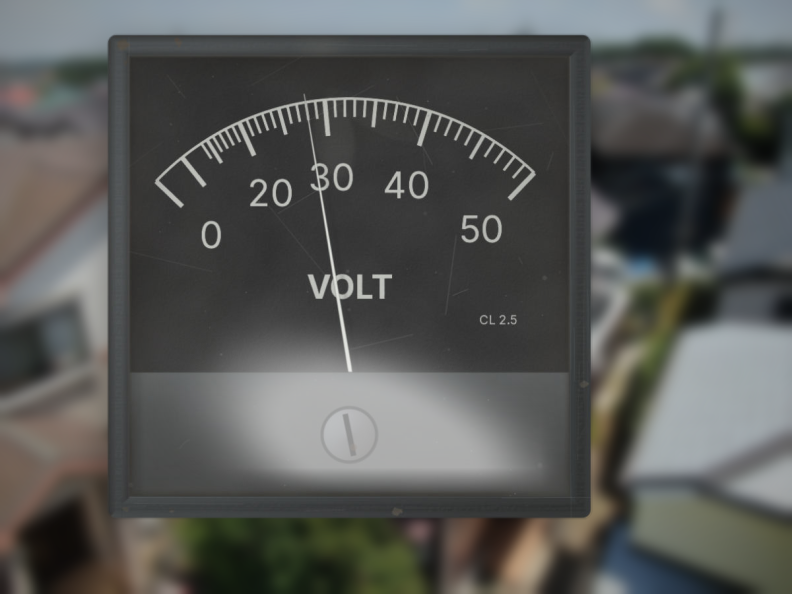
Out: 28 (V)
